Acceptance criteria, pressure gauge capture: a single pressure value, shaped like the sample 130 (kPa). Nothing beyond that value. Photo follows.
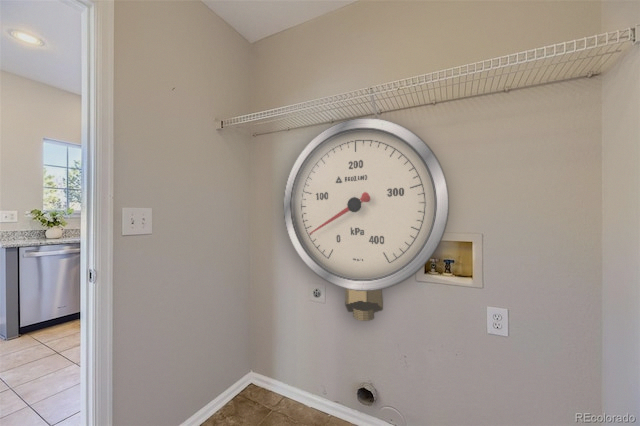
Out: 40 (kPa)
